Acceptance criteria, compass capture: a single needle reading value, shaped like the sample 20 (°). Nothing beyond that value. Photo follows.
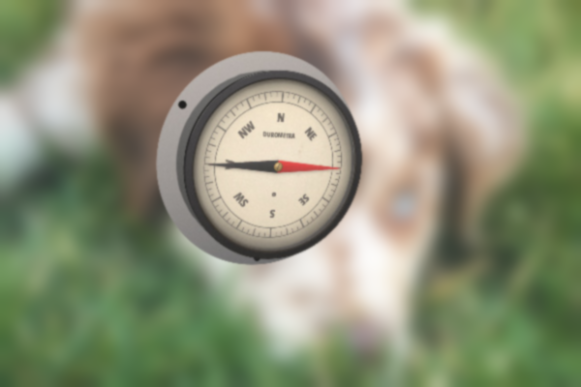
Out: 90 (°)
